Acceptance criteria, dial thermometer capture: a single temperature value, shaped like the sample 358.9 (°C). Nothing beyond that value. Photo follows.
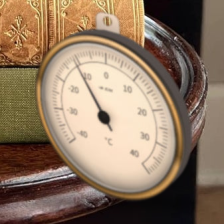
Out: -10 (°C)
